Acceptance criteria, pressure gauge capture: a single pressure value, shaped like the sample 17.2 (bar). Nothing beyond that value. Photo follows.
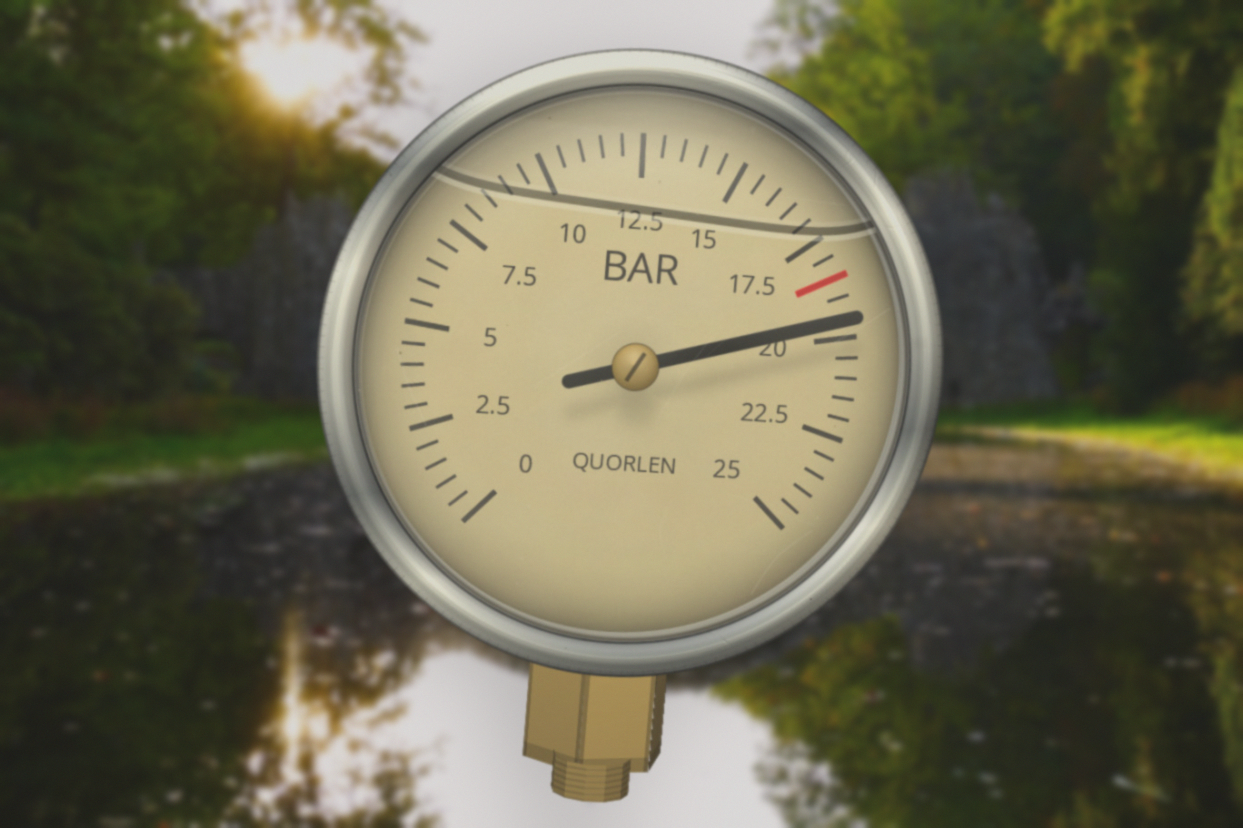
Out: 19.5 (bar)
